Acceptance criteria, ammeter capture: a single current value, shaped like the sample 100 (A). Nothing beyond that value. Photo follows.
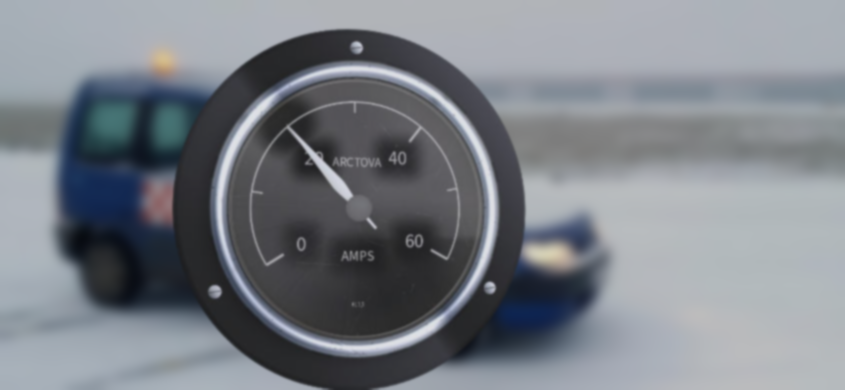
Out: 20 (A)
